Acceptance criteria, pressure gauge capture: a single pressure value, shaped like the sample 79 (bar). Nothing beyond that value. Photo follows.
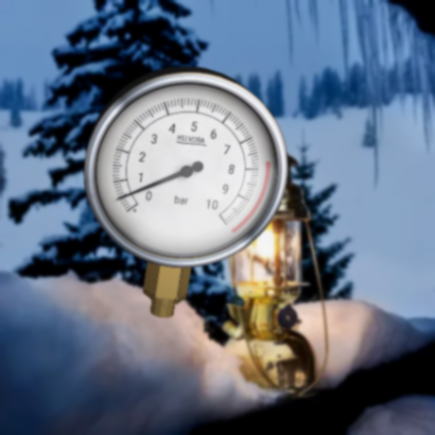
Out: 0.5 (bar)
